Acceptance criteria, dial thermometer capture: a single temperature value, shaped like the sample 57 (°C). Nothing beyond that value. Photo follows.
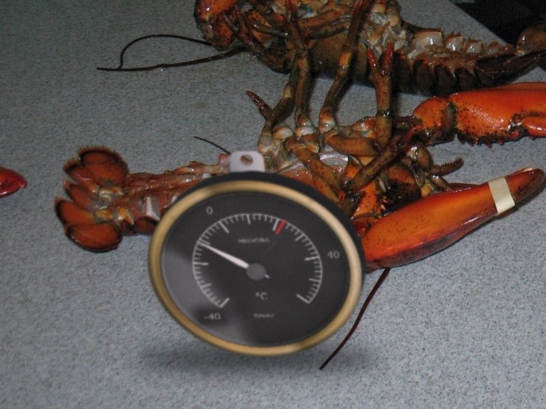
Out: -10 (°C)
